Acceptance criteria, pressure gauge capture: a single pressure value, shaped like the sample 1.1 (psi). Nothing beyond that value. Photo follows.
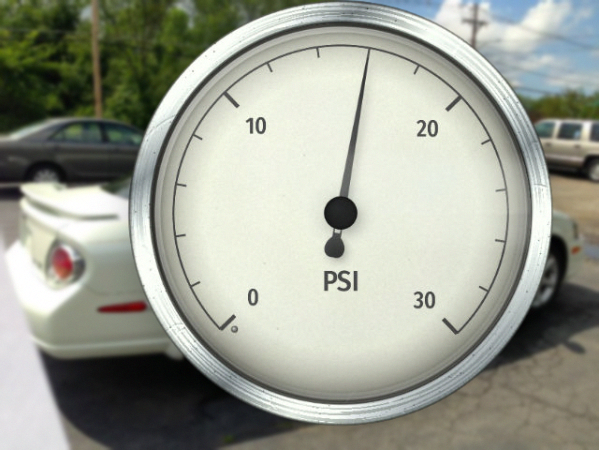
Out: 16 (psi)
